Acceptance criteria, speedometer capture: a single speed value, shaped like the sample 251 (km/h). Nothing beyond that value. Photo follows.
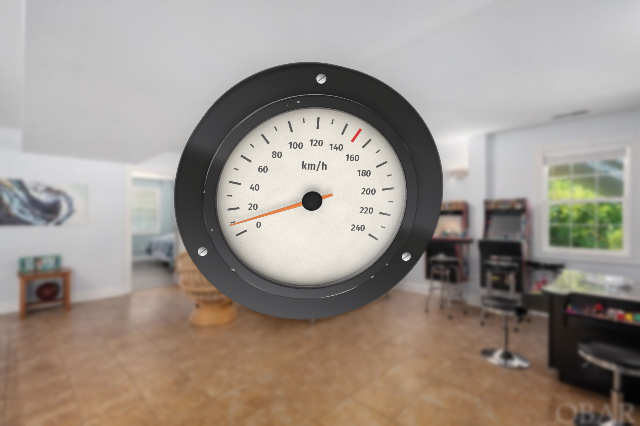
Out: 10 (km/h)
